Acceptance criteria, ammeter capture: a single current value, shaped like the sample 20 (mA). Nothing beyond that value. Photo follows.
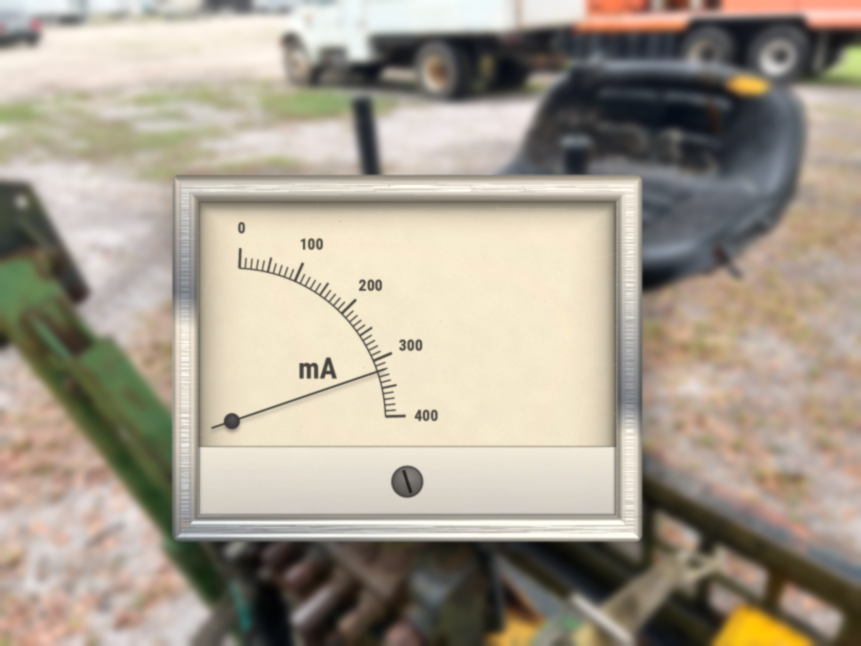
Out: 320 (mA)
